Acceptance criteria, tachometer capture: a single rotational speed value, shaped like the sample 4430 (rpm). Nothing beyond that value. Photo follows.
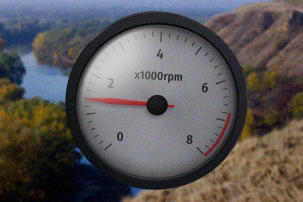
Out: 1400 (rpm)
